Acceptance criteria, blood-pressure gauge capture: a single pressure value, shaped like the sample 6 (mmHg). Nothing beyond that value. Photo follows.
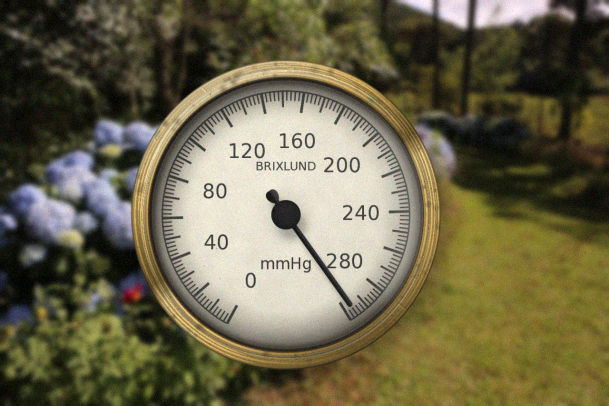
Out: 296 (mmHg)
